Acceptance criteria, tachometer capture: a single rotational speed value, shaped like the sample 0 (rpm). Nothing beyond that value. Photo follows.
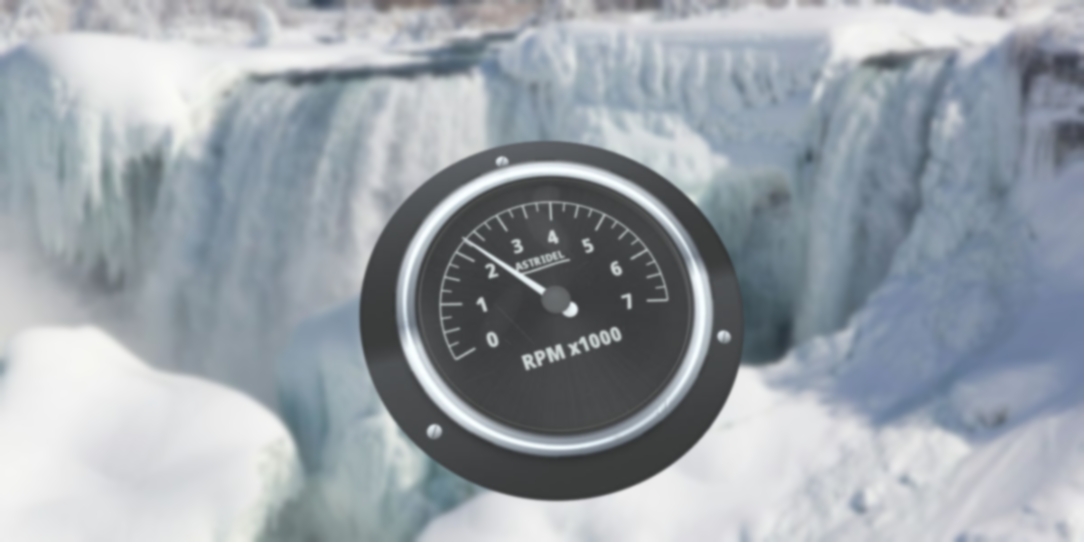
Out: 2250 (rpm)
